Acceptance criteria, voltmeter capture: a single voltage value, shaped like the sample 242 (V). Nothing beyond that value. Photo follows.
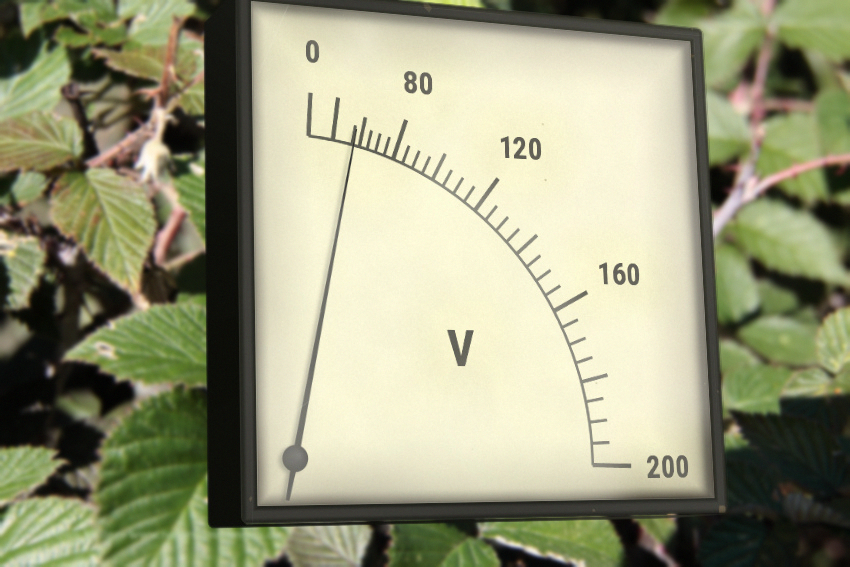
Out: 55 (V)
